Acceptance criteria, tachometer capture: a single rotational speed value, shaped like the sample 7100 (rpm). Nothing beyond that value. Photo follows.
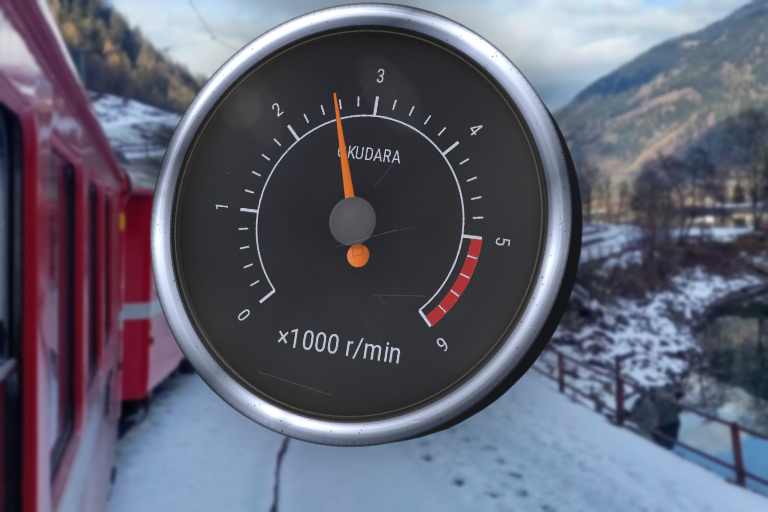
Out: 2600 (rpm)
